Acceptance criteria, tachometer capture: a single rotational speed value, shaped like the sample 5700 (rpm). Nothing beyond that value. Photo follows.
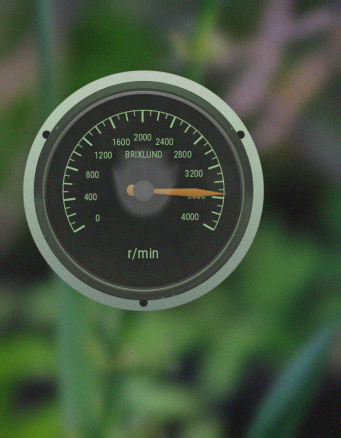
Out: 3550 (rpm)
